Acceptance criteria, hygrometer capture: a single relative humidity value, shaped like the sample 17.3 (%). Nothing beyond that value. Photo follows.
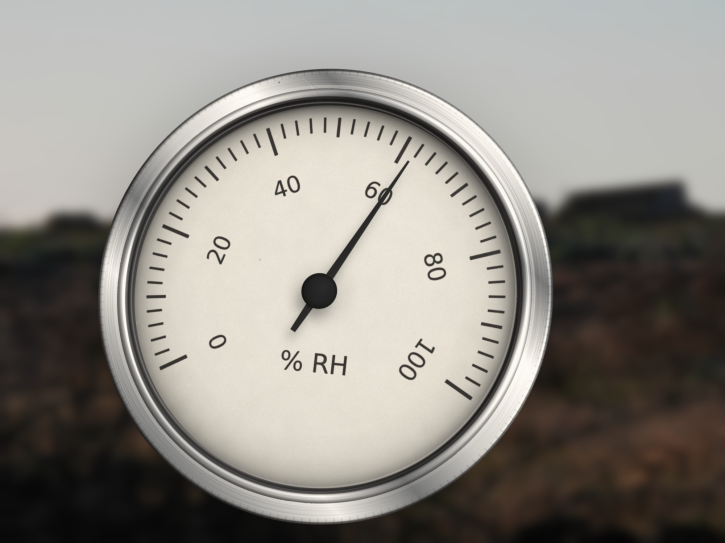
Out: 62 (%)
